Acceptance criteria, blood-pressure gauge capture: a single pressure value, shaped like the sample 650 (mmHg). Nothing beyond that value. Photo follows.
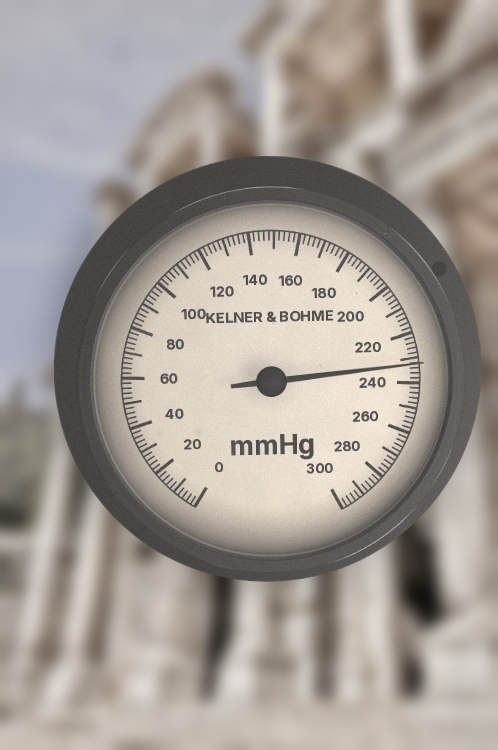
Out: 232 (mmHg)
